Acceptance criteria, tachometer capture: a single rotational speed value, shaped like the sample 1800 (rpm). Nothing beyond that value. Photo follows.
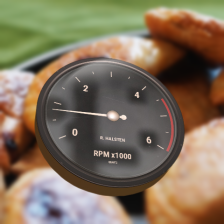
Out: 750 (rpm)
